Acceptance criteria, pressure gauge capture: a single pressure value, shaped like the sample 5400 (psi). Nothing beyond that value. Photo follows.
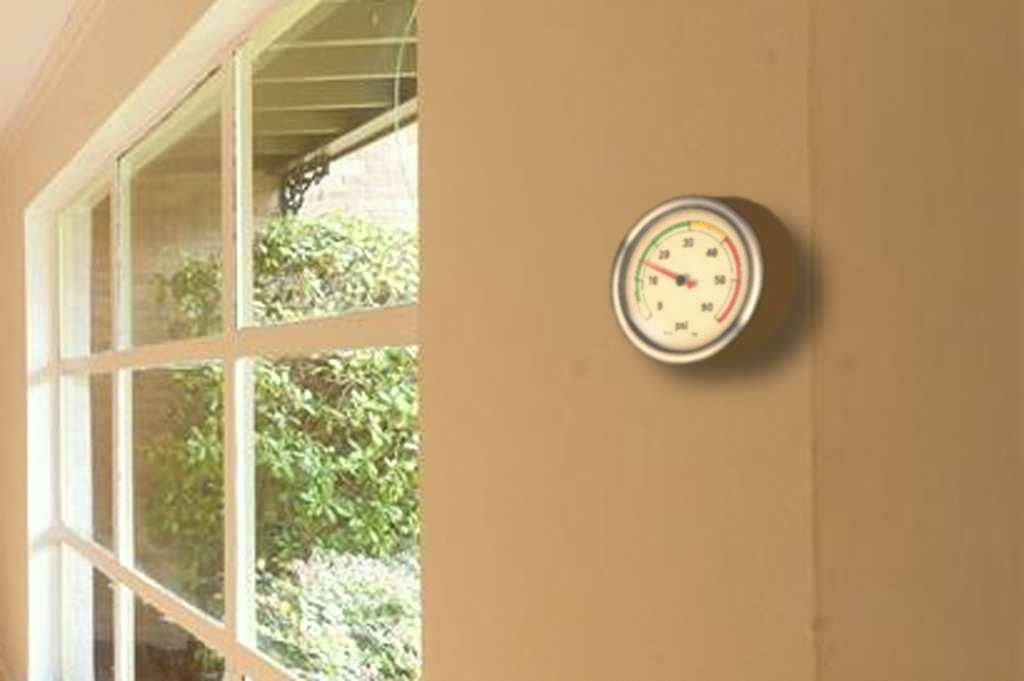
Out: 15 (psi)
